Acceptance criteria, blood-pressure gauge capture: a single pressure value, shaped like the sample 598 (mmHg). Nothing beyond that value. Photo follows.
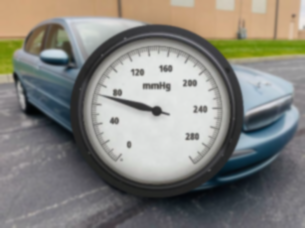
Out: 70 (mmHg)
